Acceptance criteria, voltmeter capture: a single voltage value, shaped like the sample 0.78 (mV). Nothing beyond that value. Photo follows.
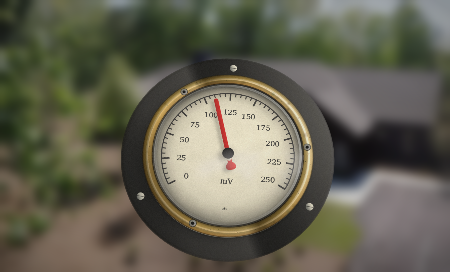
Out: 110 (mV)
